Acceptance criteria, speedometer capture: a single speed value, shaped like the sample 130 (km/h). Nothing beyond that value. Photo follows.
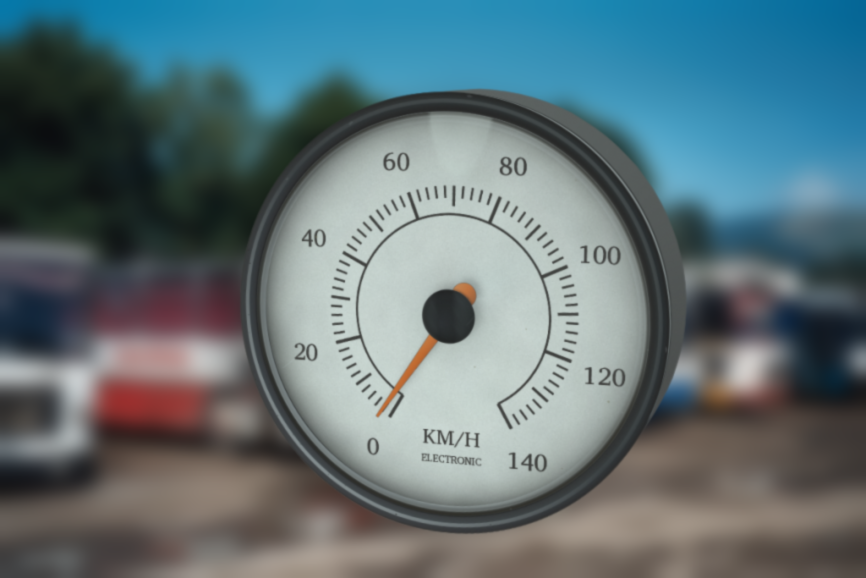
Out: 2 (km/h)
